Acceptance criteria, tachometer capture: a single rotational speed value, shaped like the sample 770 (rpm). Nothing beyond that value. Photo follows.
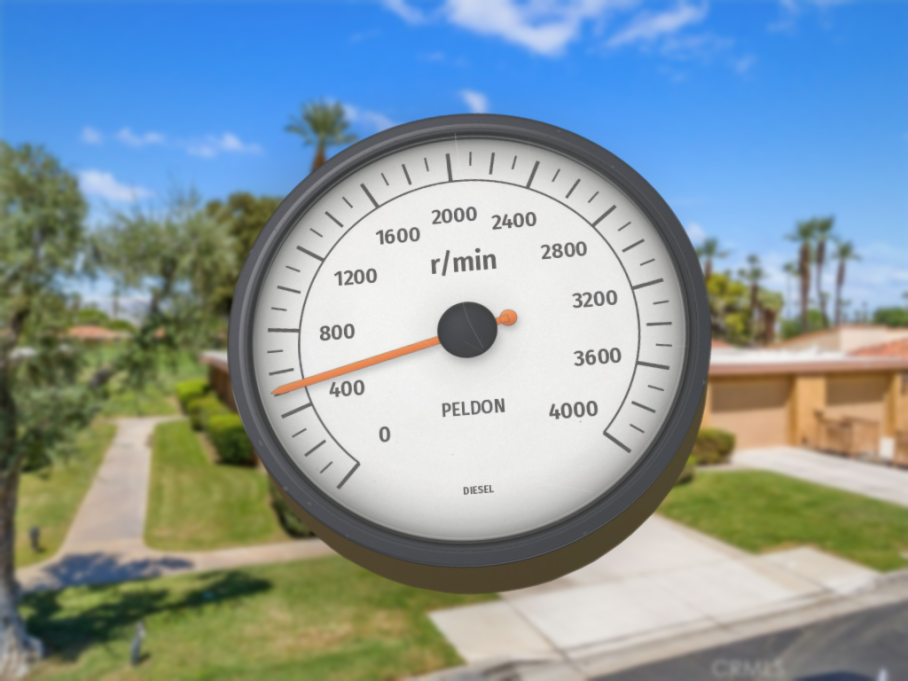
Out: 500 (rpm)
